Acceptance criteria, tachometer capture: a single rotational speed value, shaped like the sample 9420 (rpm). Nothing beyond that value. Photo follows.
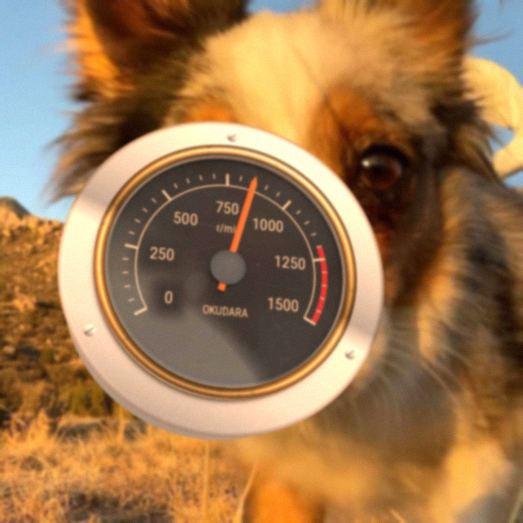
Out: 850 (rpm)
